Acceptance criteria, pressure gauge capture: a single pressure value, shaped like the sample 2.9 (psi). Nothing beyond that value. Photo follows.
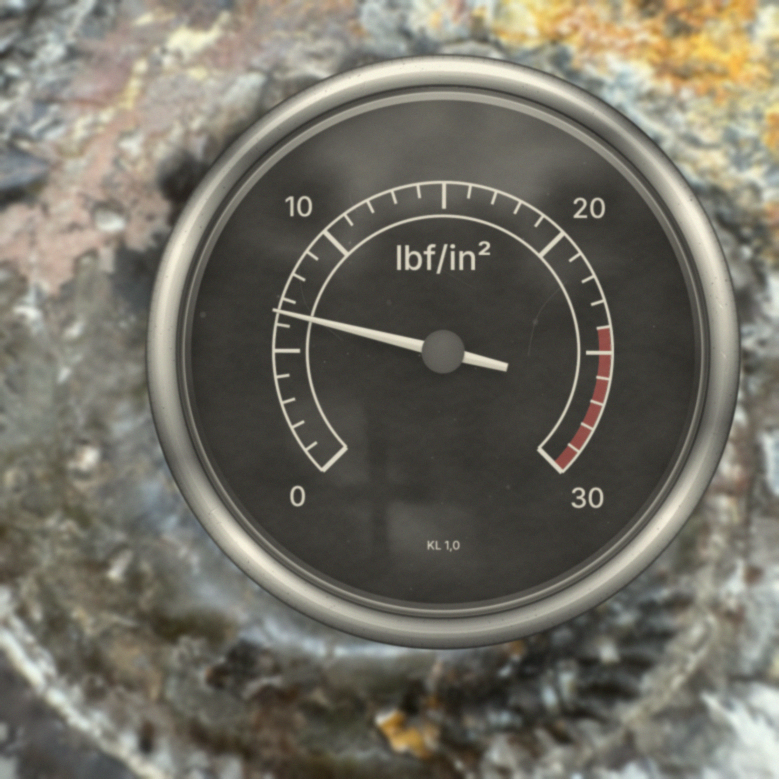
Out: 6.5 (psi)
